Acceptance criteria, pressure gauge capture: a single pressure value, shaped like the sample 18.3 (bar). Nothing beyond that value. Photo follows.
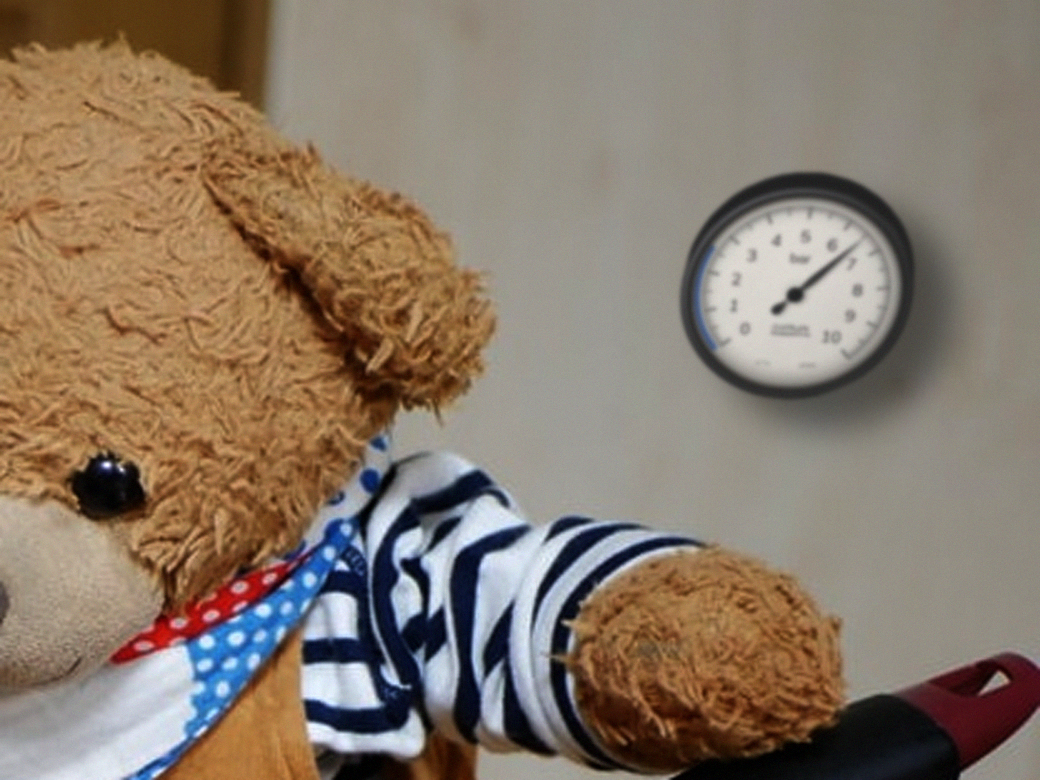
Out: 6.5 (bar)
